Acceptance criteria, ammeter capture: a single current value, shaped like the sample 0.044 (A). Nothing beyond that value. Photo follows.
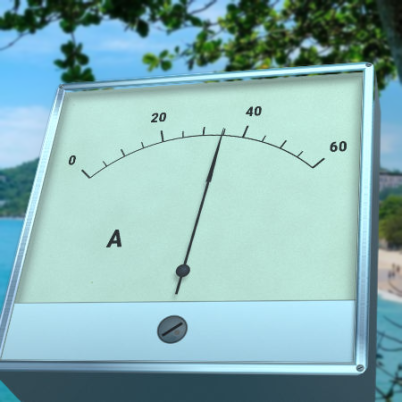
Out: 35 (A)
